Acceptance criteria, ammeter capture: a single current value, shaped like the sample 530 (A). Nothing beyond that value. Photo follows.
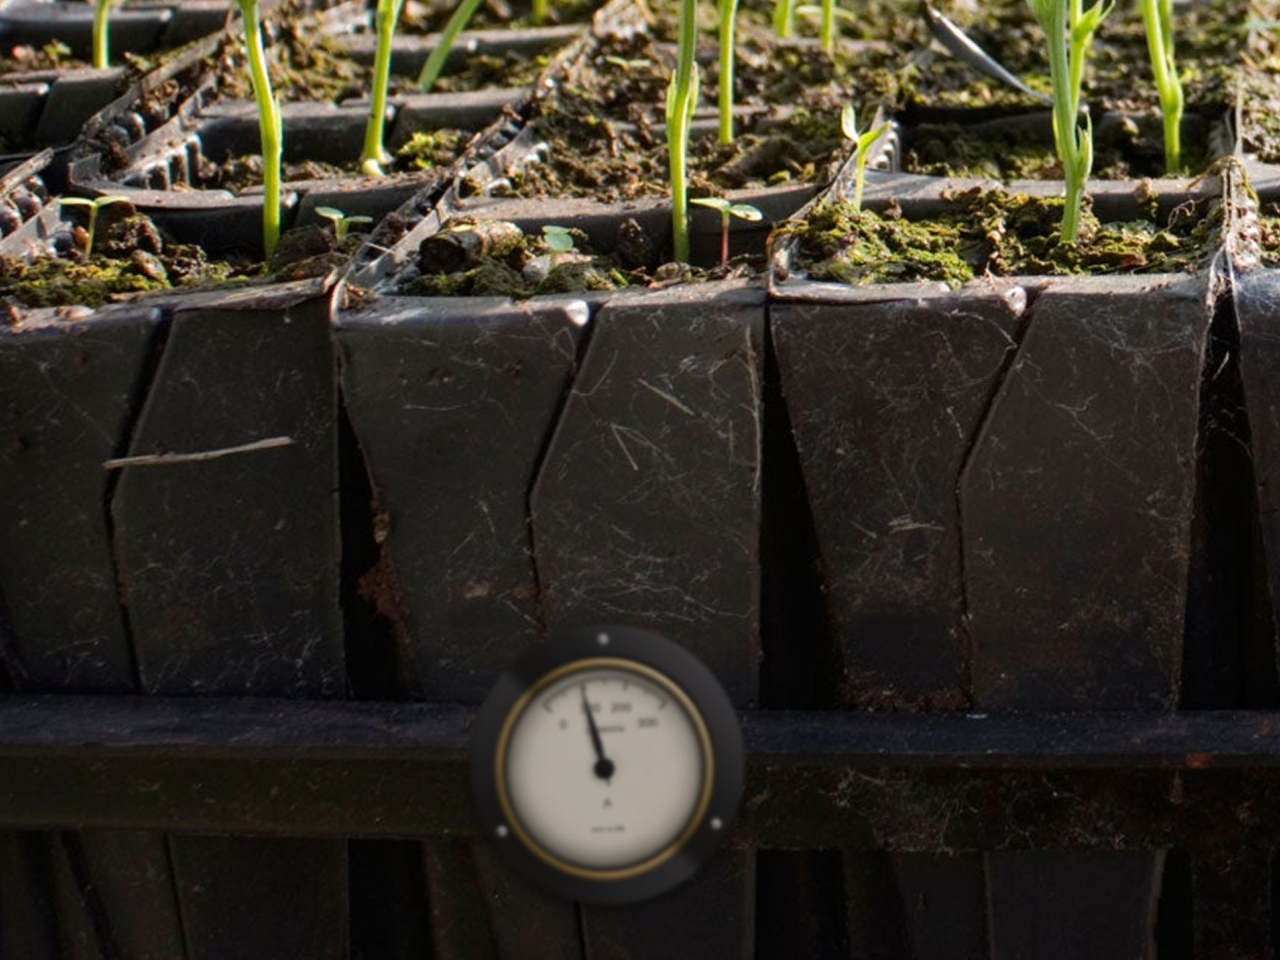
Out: 100 (A)
